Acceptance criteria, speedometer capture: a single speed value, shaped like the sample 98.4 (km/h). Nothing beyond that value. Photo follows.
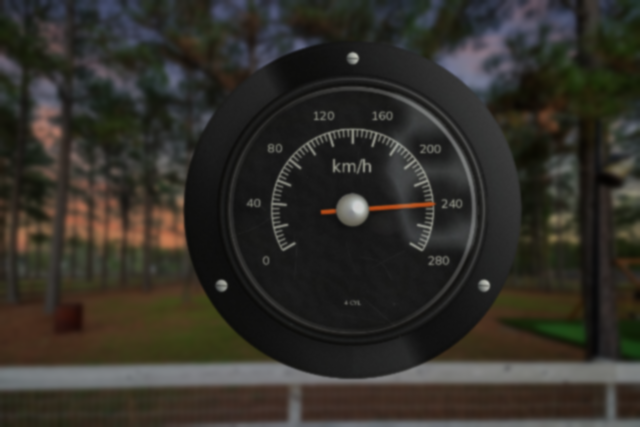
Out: 240 (km/h)
